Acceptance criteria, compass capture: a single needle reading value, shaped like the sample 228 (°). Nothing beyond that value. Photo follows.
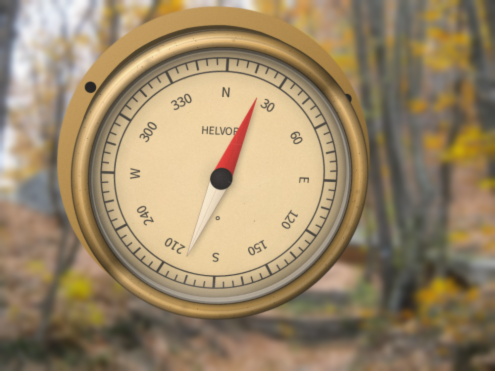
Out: 20 (°)
